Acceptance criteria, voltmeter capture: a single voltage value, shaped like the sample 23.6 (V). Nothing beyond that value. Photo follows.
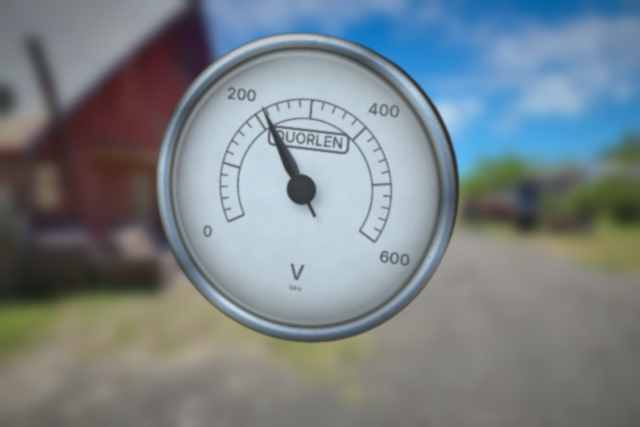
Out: 220 (V)
